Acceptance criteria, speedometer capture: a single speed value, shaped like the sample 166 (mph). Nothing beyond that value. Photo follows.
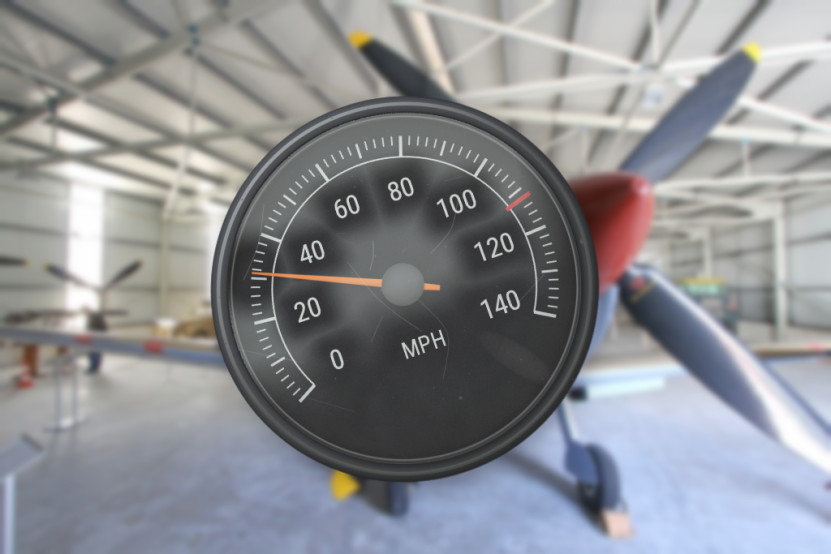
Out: 31 (mph)
